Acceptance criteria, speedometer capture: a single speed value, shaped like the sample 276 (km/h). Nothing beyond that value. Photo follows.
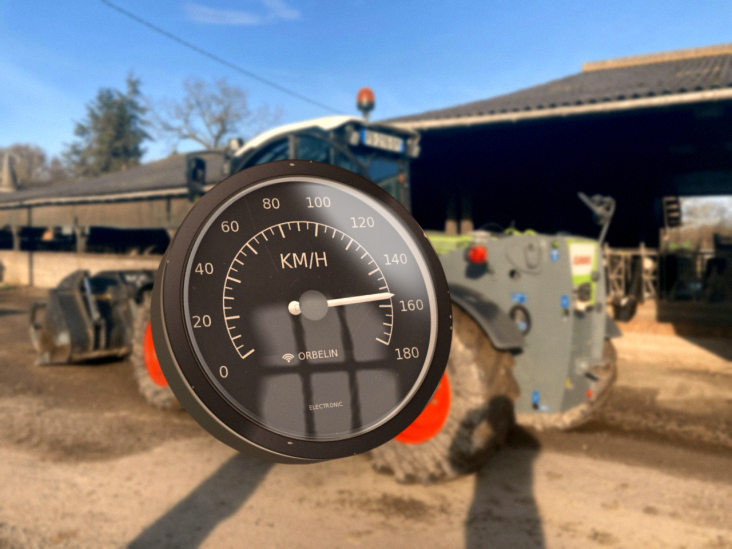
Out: 155 (km/h)
